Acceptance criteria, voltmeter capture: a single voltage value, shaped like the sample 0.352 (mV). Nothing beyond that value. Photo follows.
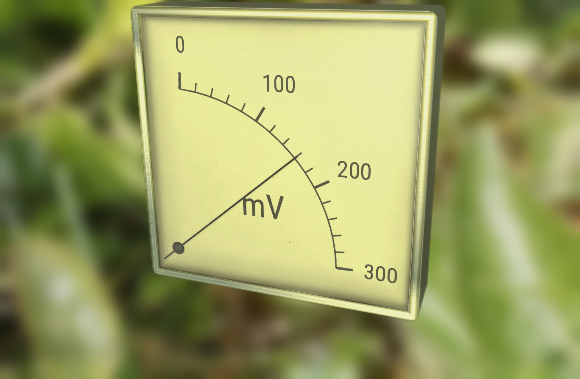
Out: 160 (mV)
